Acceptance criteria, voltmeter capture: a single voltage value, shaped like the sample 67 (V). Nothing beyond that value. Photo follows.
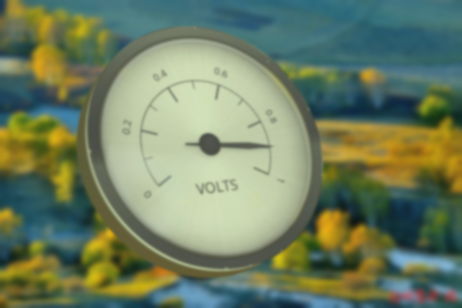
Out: 0.9 (V)
